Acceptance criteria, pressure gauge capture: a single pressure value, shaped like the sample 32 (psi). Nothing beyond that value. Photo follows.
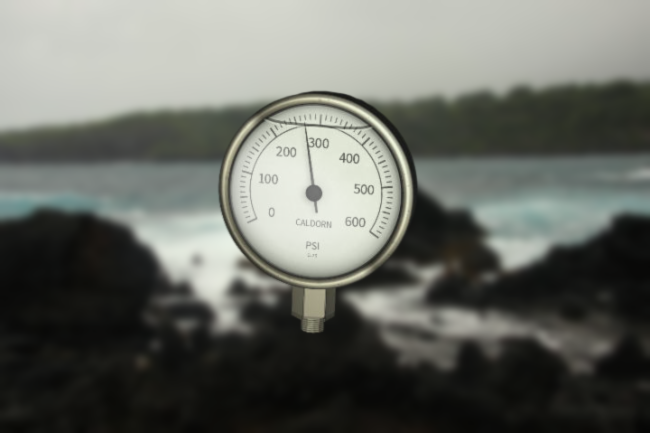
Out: 270 (psi)
